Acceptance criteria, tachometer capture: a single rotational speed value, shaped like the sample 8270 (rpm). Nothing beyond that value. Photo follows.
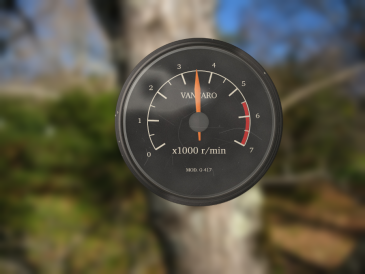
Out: 3500 (rpm)
